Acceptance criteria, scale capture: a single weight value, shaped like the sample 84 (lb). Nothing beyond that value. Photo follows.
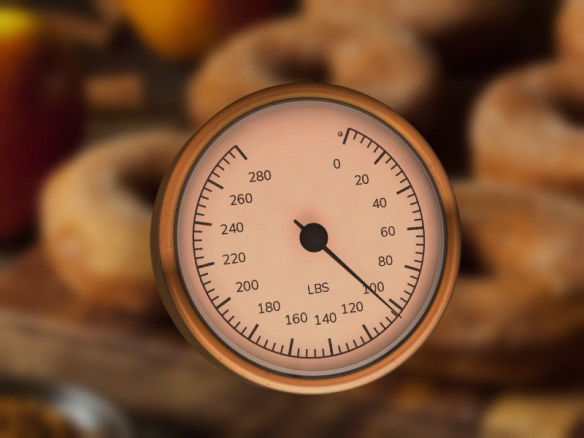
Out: 104 (lb)
